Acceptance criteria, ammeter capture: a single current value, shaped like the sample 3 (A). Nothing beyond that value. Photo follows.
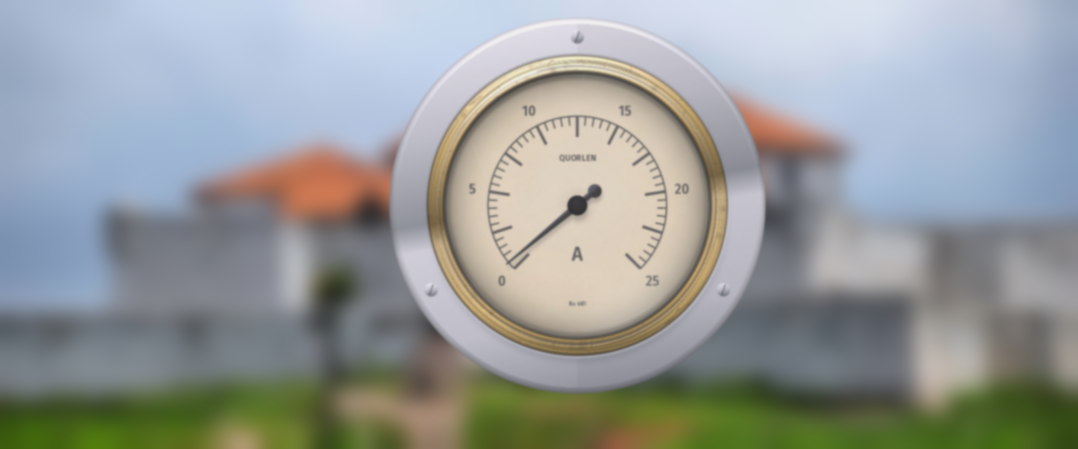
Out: 0.5 (A)
